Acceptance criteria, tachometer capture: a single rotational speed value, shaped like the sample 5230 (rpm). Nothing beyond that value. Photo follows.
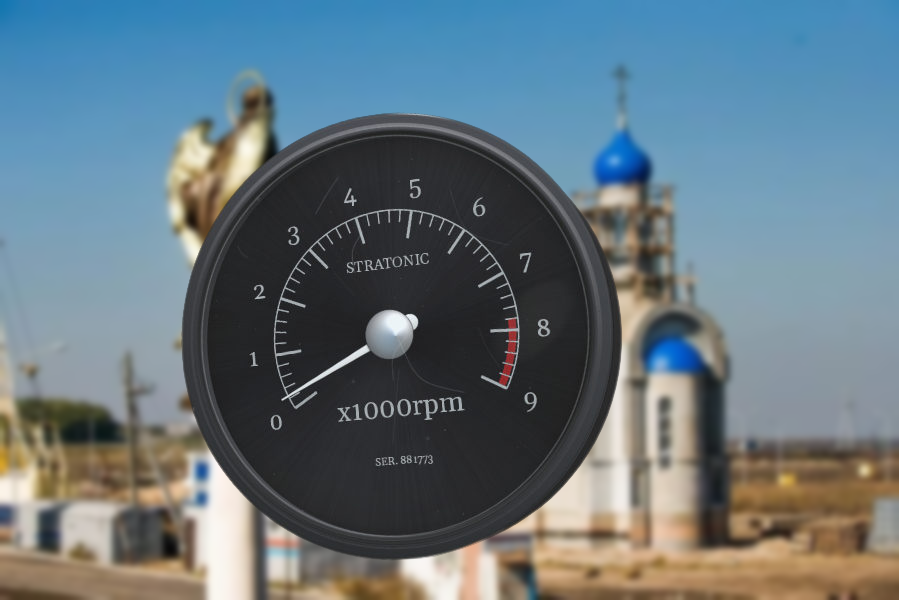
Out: 200 (rpm)
